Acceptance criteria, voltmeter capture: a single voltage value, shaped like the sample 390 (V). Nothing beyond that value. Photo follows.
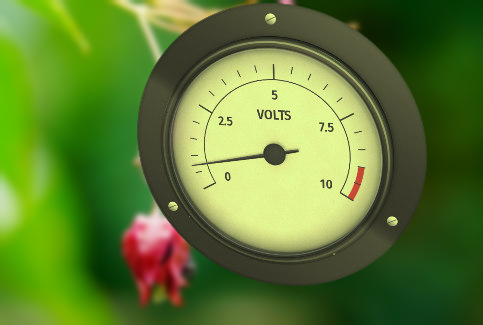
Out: 0.75 (V)
